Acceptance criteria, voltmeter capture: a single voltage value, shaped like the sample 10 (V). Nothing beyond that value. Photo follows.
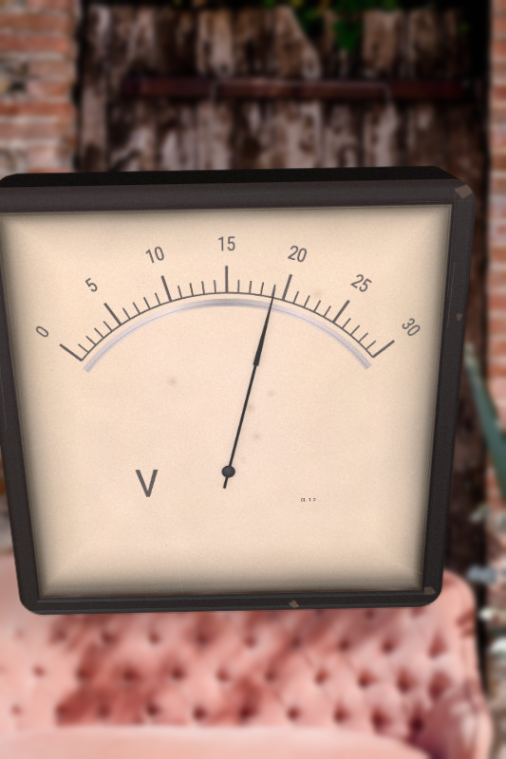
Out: 19 (V)
